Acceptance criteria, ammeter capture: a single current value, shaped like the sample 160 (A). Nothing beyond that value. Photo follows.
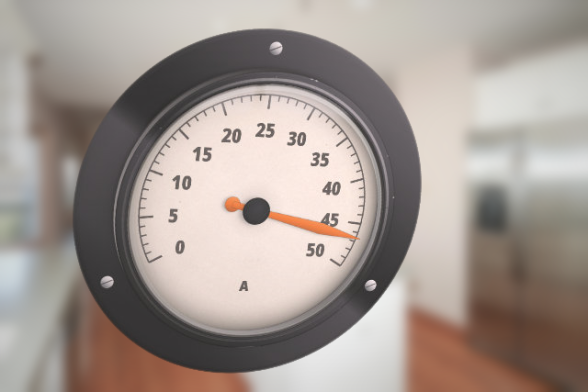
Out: 46.5 (A)
